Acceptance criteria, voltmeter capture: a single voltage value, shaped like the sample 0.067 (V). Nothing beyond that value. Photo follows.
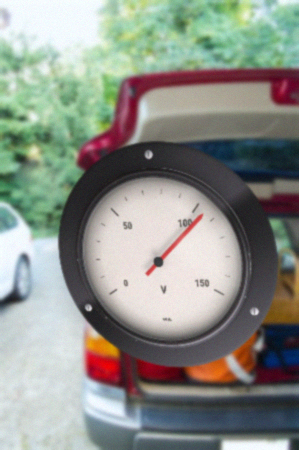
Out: 105 (V)
